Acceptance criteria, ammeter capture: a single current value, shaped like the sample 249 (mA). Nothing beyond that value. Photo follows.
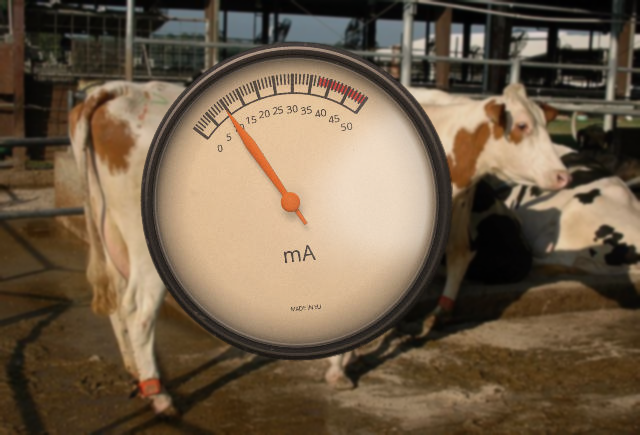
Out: 10 (mA)
